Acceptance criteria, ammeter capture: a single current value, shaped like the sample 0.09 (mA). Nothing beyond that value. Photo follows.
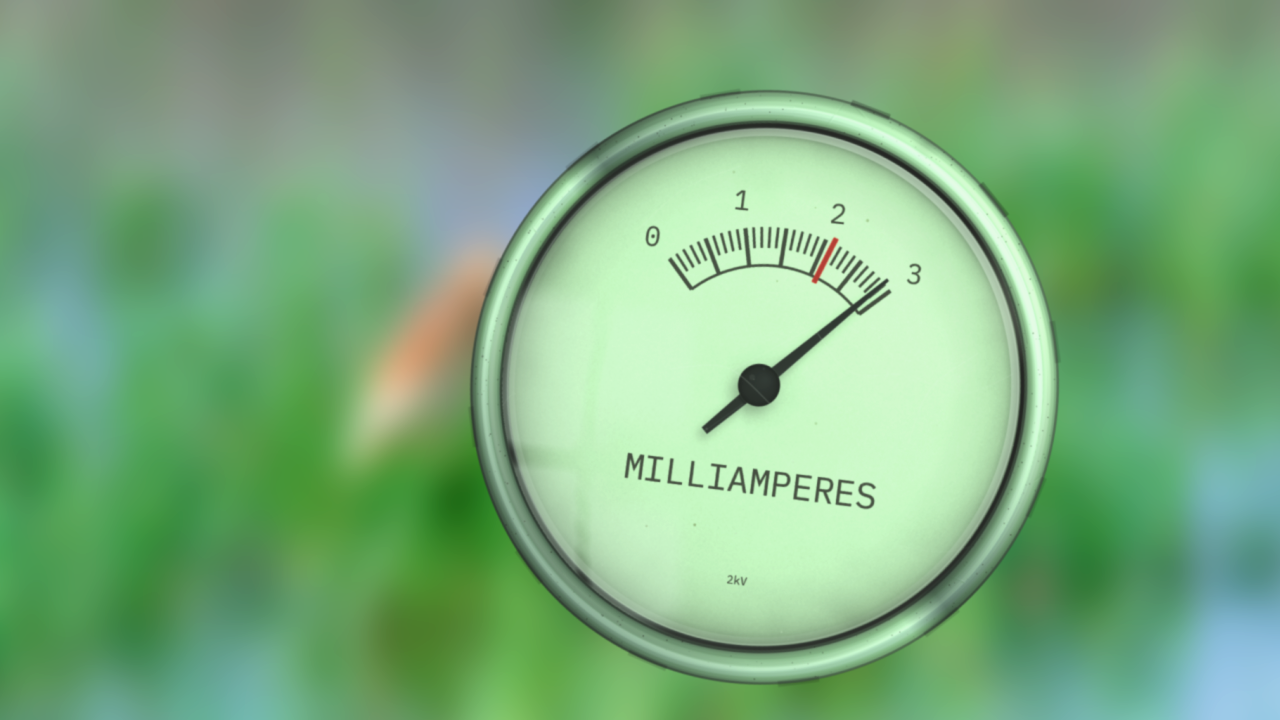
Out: 2.9 (mA)
